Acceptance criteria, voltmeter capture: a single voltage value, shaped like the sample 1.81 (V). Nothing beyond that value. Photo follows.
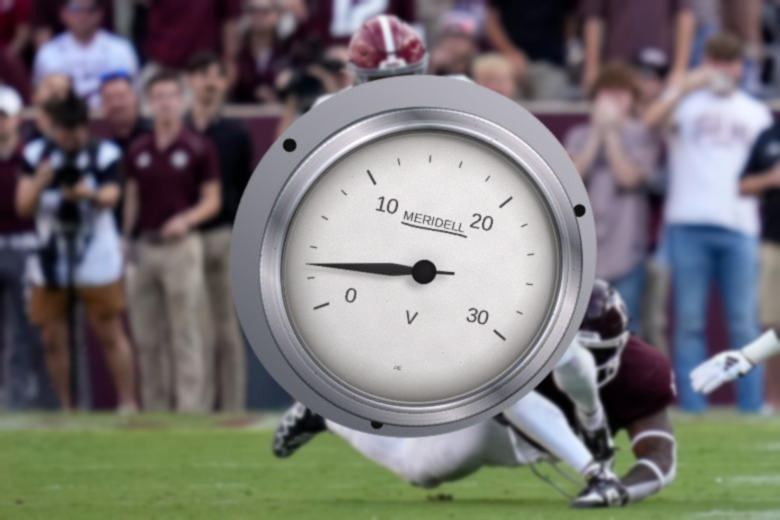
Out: 3 (V)
